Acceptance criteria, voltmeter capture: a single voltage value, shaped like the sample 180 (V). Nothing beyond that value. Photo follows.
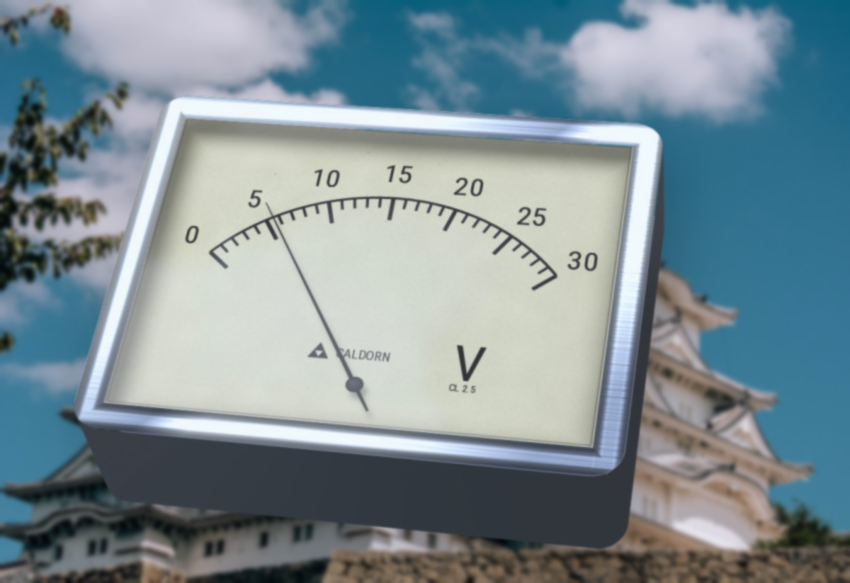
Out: 5.5 (V)
